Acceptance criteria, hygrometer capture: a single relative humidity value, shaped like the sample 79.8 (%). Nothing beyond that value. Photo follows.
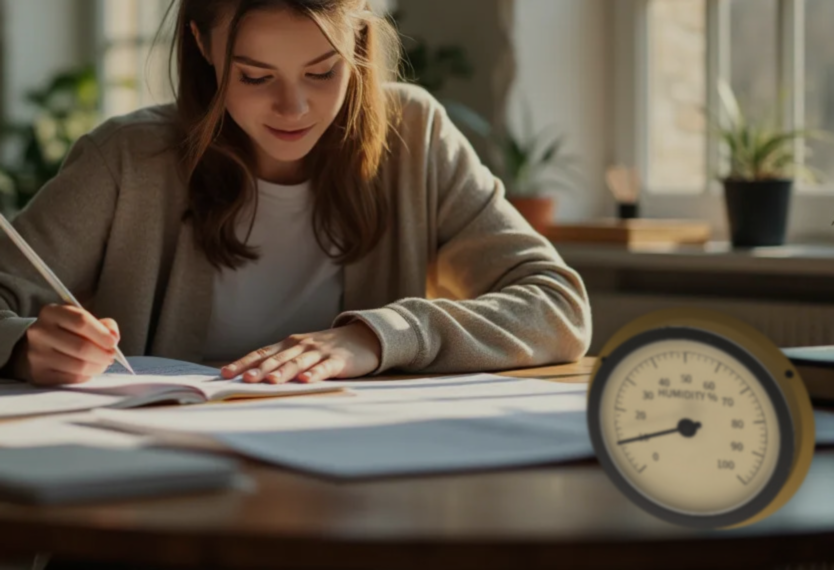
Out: 10 (%)
